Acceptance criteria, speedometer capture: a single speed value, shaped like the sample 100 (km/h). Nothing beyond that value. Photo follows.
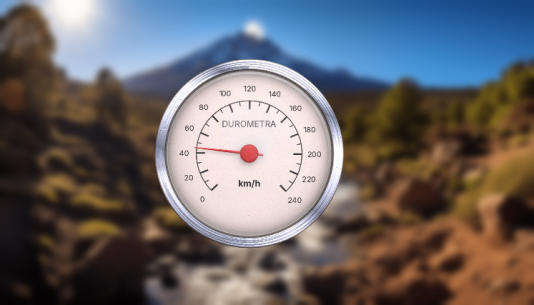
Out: 45 (km/h)
